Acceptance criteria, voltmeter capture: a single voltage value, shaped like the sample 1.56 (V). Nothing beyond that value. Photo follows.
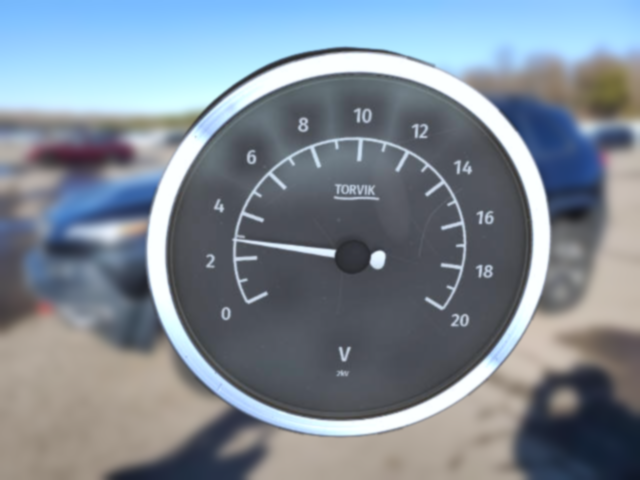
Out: 3 (V)
